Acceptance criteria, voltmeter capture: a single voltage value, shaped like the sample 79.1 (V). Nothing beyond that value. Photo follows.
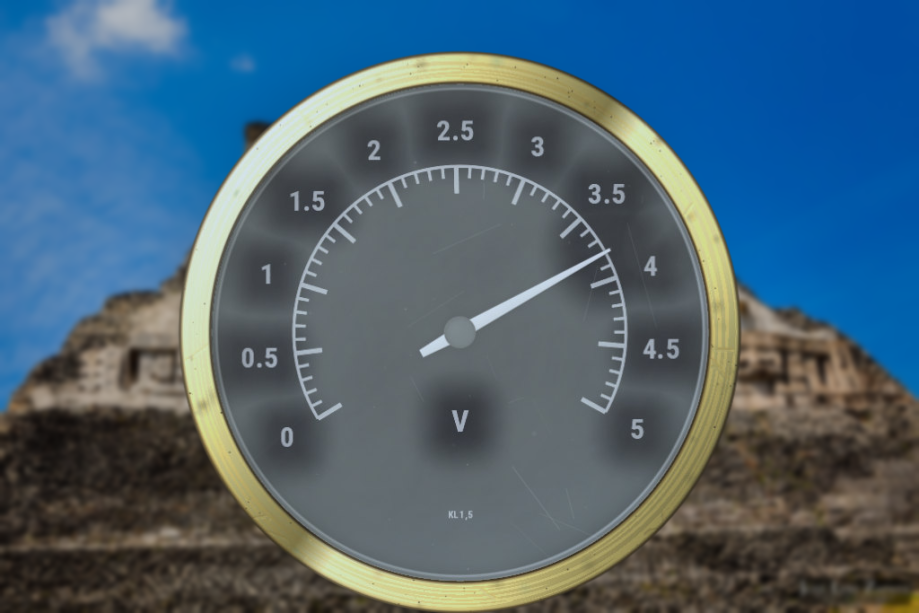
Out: 3.8 (V)
